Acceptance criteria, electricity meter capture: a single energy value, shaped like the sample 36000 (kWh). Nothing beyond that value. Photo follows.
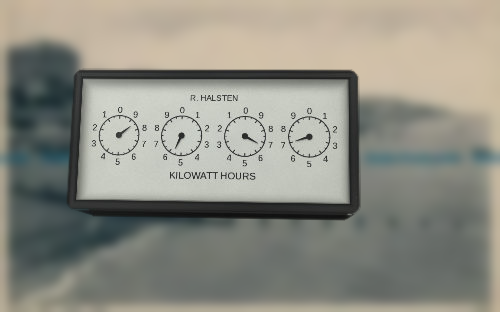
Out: 8567 (kWh)
